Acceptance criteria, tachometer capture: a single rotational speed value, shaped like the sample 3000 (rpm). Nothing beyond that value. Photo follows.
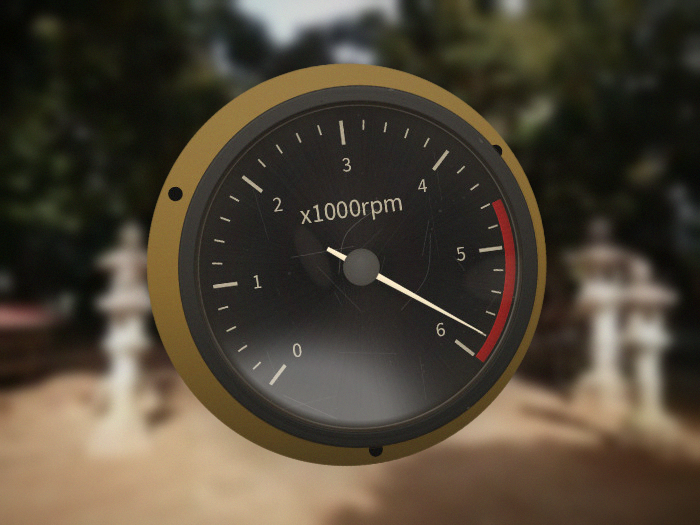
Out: 5800 (rpm)
